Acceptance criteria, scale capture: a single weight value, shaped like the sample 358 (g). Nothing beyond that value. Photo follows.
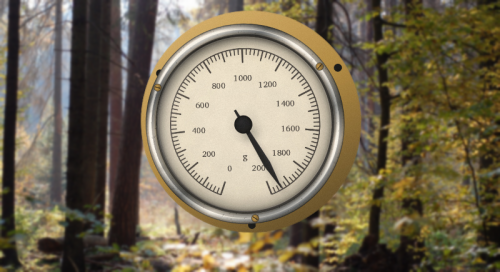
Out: 1940 (g)
